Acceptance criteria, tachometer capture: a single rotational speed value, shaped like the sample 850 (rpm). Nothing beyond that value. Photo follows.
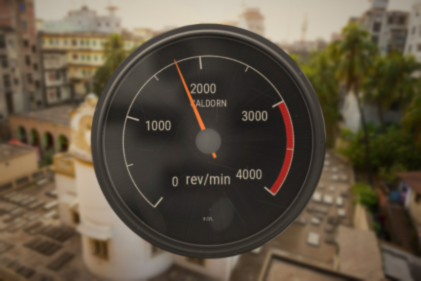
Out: 1750 (rpm)
